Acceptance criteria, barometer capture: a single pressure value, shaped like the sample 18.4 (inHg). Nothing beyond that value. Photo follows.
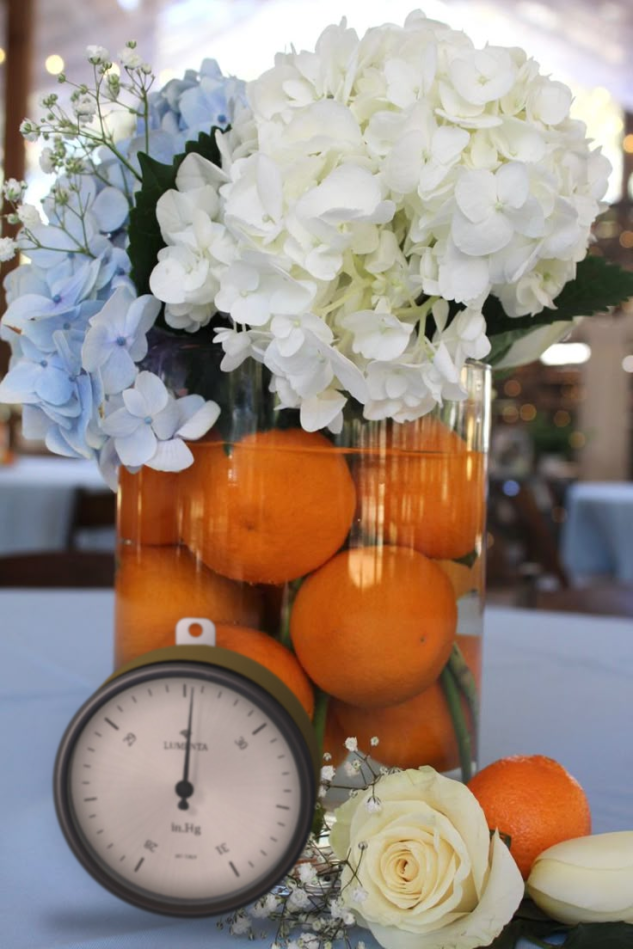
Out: 29.55 (inHg)
